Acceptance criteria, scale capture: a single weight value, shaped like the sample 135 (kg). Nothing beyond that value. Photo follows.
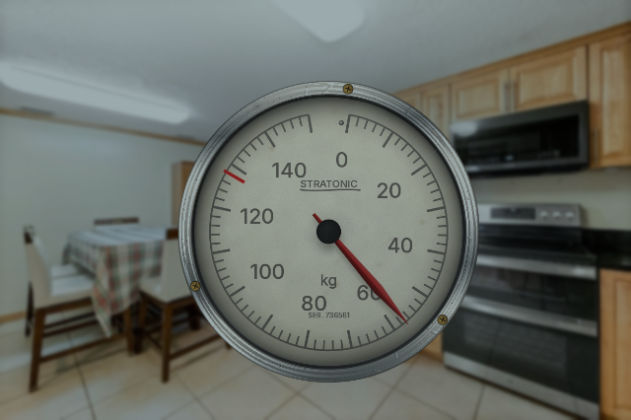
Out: 57 (kg)
